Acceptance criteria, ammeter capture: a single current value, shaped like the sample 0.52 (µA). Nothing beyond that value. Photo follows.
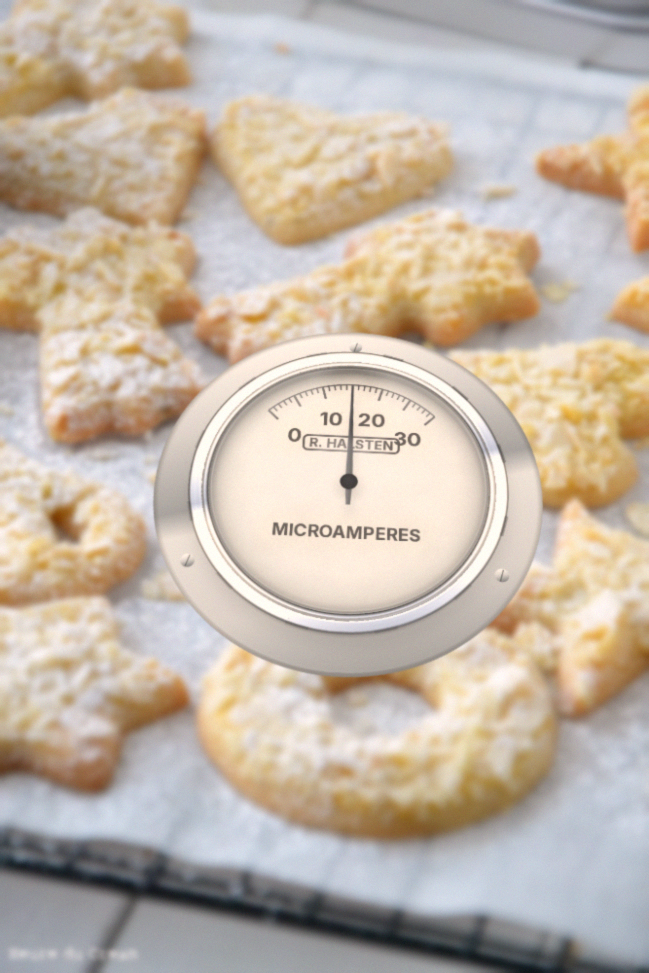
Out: 15 (µA)
